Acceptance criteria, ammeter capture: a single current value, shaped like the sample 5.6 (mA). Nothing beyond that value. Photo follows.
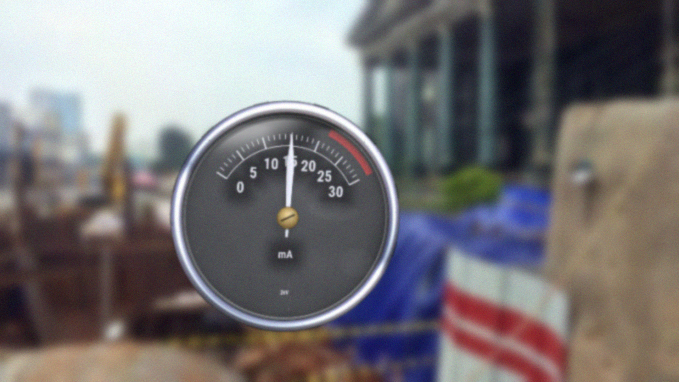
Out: 15 (mA)
